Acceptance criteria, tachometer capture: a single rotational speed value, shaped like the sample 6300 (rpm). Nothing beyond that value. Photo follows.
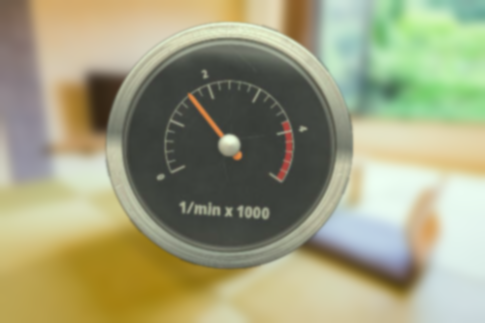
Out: 1600 (rpm)
